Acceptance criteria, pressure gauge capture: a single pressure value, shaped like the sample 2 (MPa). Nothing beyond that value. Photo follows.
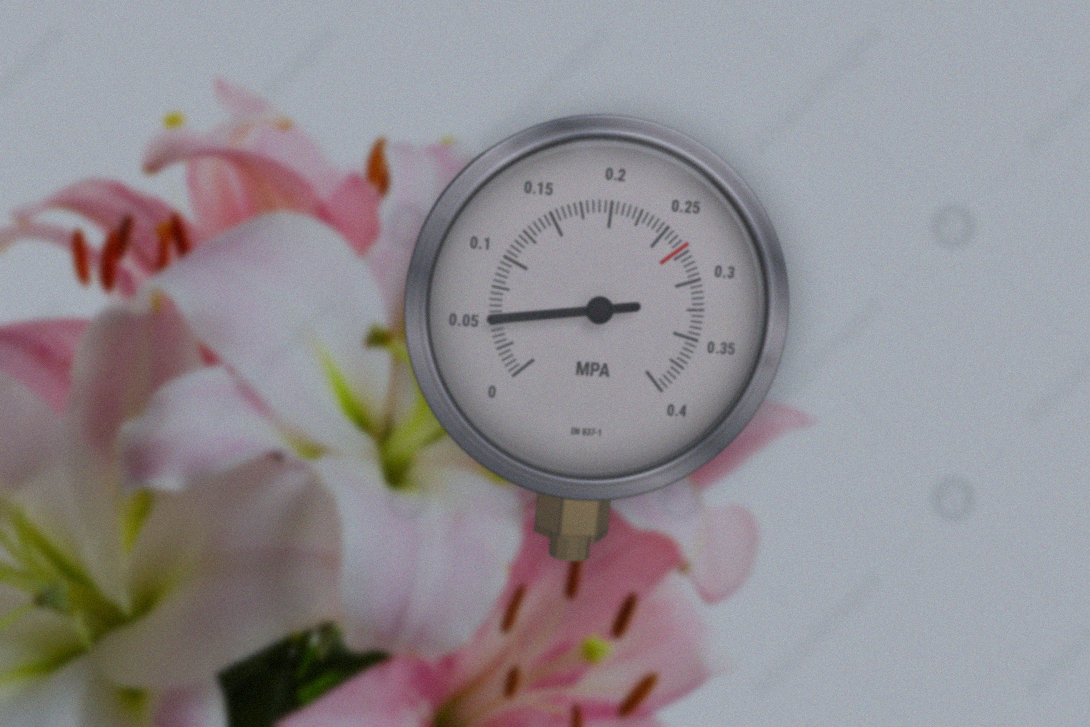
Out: 0.05 (MPa)
